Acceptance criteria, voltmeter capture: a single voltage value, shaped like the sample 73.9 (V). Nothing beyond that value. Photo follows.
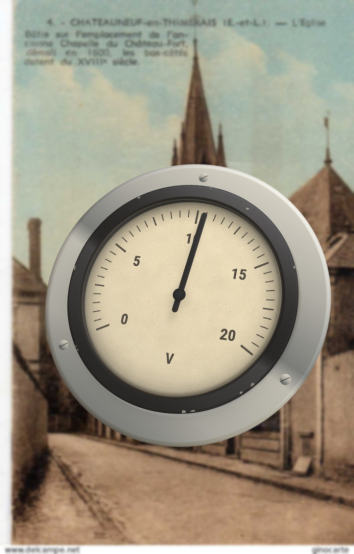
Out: 10.5 (V)
